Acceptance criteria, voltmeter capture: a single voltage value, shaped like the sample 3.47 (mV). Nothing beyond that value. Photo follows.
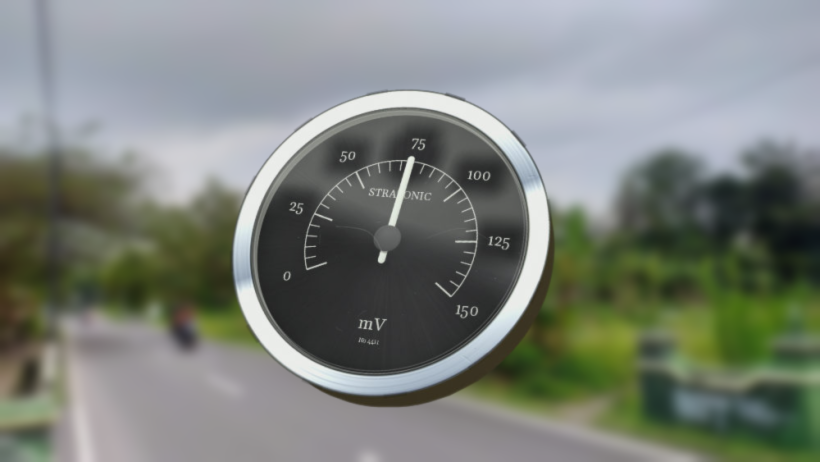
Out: 75 (mV)
